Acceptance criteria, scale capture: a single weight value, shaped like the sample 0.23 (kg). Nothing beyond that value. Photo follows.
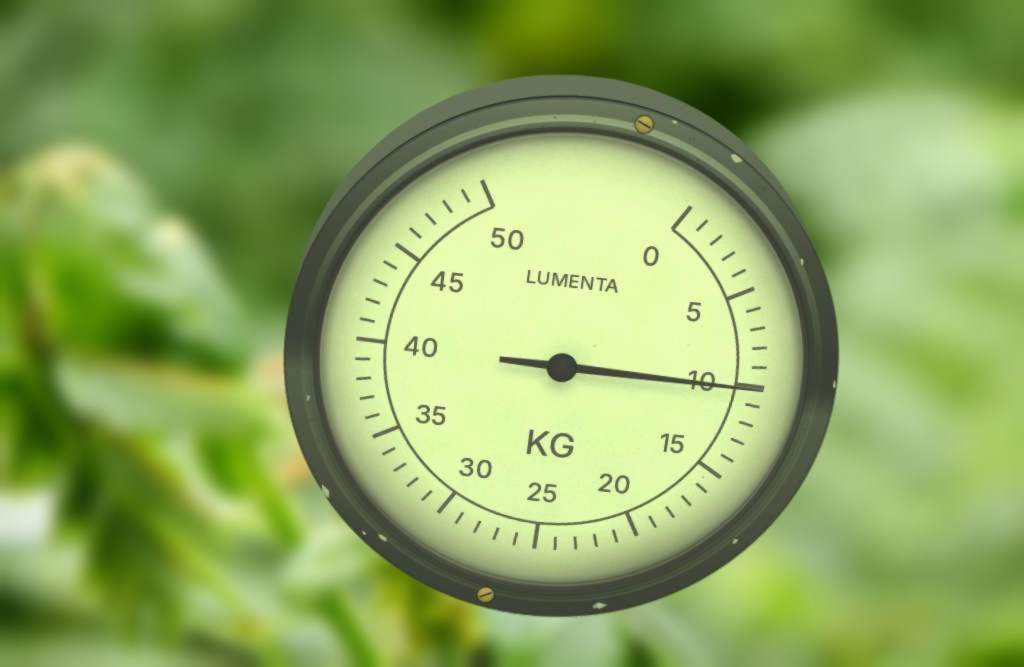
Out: 10 (kg)
